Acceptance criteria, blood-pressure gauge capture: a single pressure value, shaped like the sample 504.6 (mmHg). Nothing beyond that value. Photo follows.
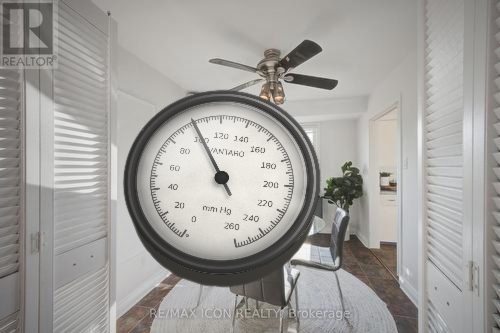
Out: 100 (mmHg)
